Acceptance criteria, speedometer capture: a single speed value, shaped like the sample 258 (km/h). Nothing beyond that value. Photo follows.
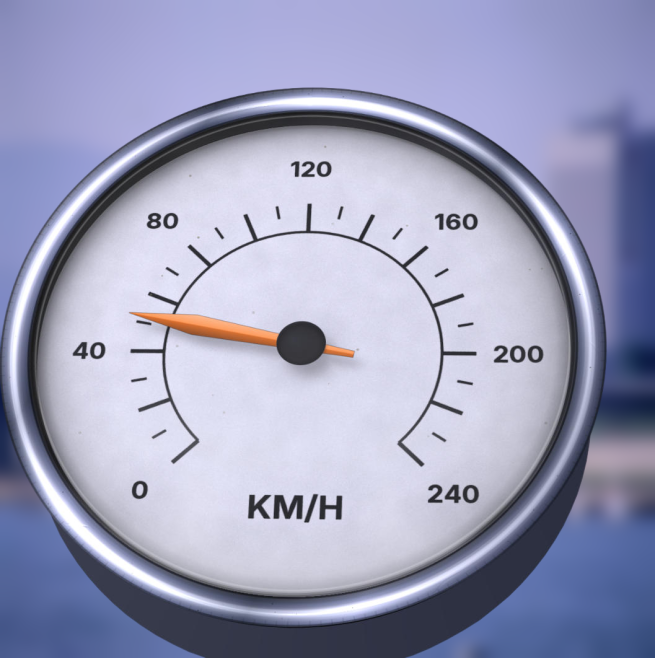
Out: 50 (km/h)
